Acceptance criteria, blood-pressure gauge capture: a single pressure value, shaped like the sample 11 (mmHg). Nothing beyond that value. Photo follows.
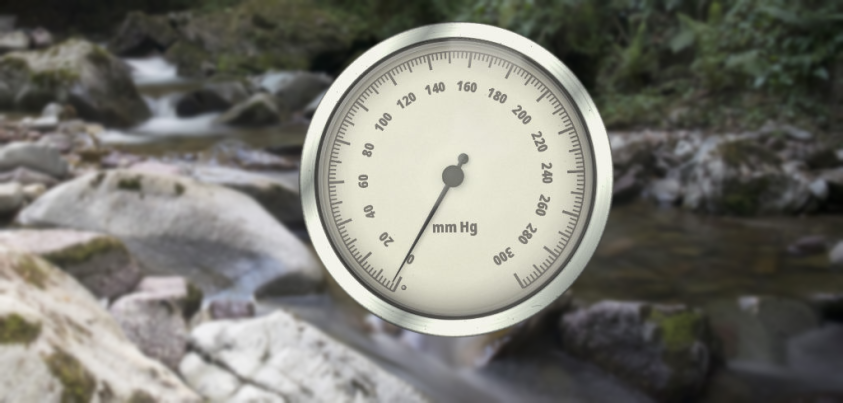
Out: 2 (mmHg)
